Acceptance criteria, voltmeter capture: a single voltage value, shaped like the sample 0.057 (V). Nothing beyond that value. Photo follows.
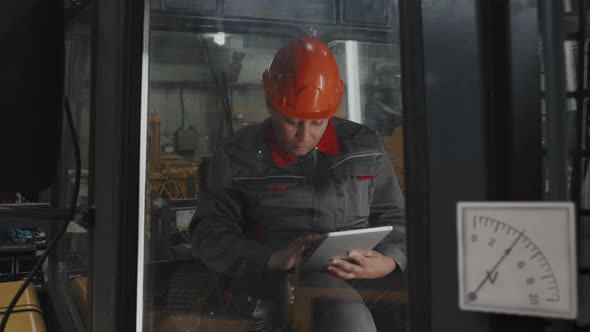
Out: 4 (V)
